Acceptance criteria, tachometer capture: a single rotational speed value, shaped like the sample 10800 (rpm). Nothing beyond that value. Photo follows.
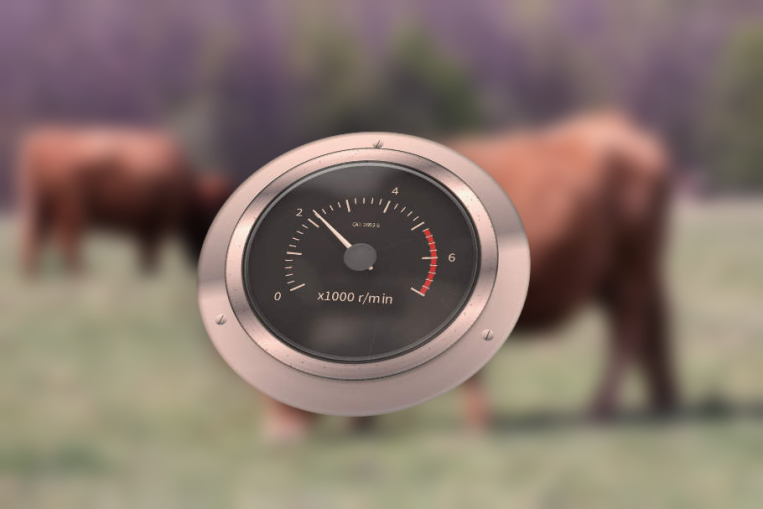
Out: 2200 (rpm)
